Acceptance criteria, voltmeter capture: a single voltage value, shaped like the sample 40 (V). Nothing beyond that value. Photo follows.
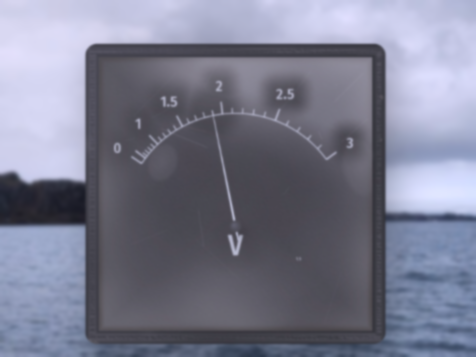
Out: 1.9 (V)
